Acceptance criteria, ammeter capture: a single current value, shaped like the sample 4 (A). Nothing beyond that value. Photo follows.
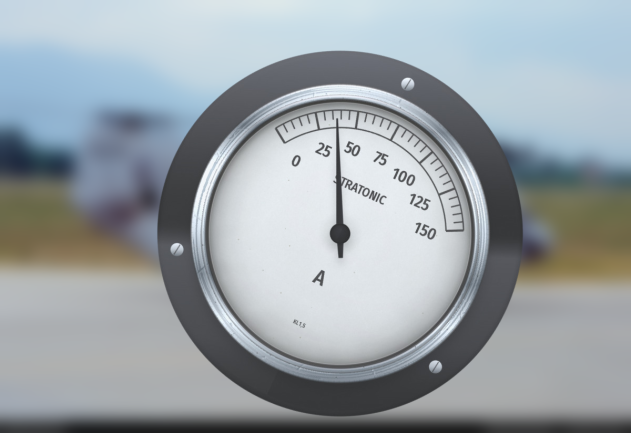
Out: 37.5 (A)
